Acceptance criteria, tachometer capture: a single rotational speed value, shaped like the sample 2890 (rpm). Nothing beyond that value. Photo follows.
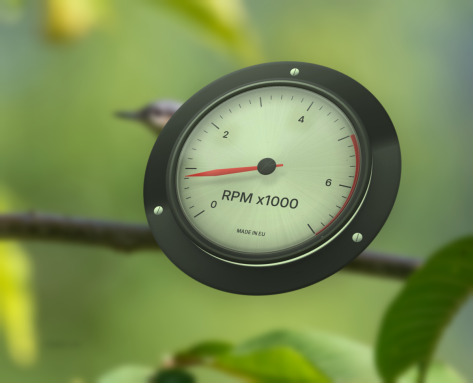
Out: 800 (rpm)
